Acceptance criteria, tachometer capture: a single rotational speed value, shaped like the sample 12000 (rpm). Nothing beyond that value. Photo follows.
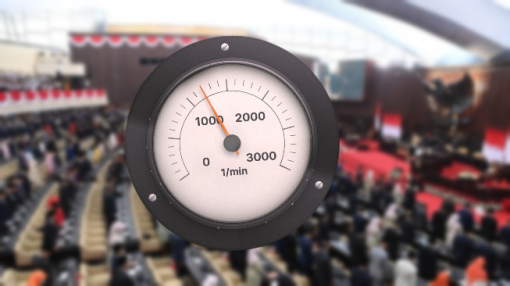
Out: 1200 (rpm)
